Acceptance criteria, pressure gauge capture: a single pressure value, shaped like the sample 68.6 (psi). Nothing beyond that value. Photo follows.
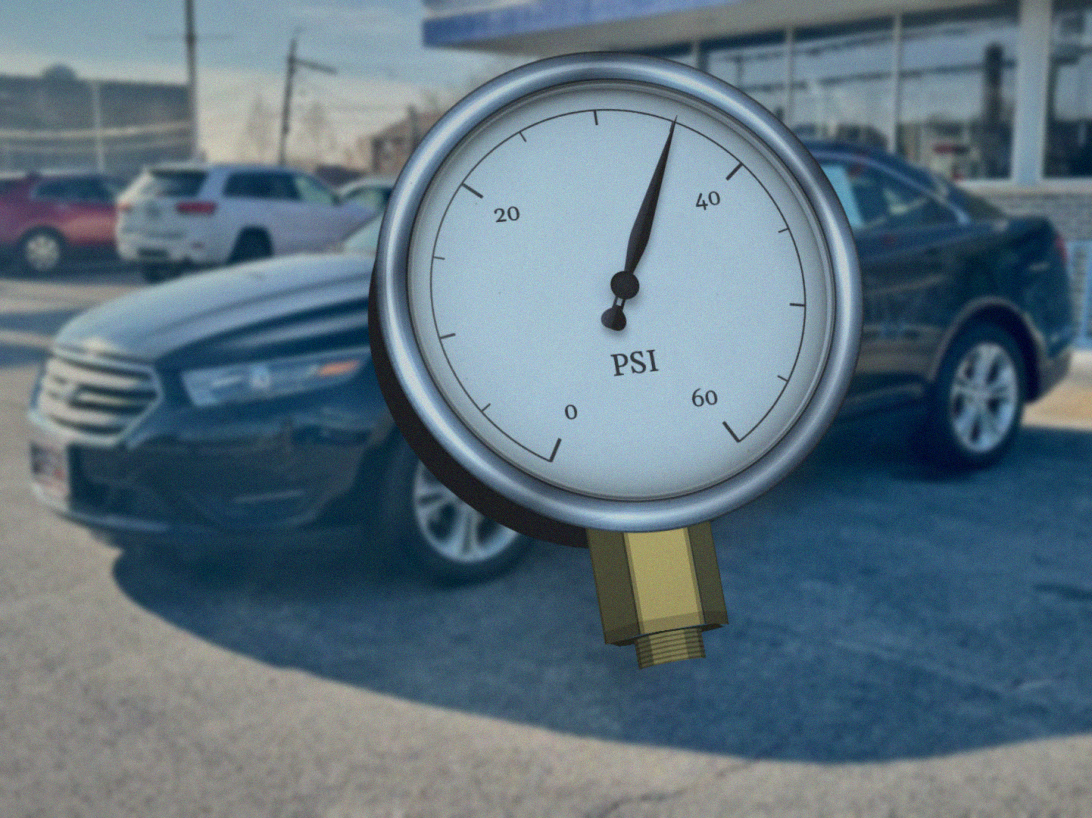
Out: 35 (psi)
